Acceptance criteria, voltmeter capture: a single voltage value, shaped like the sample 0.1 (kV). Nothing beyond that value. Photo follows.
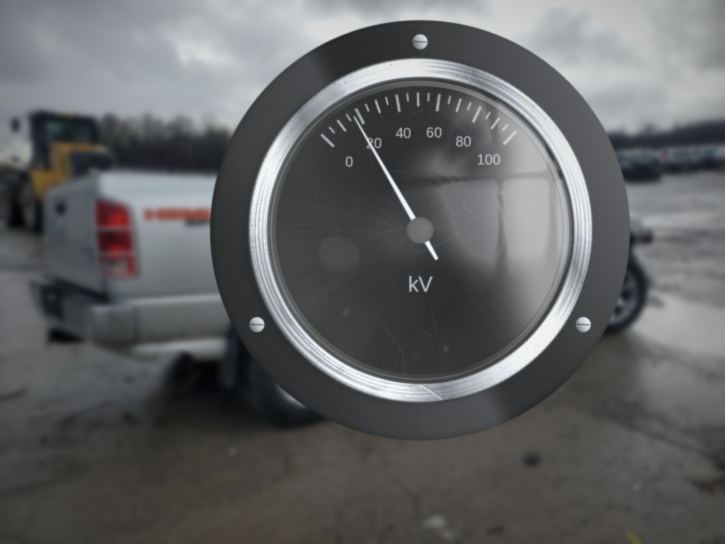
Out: 17.5 (kV)
